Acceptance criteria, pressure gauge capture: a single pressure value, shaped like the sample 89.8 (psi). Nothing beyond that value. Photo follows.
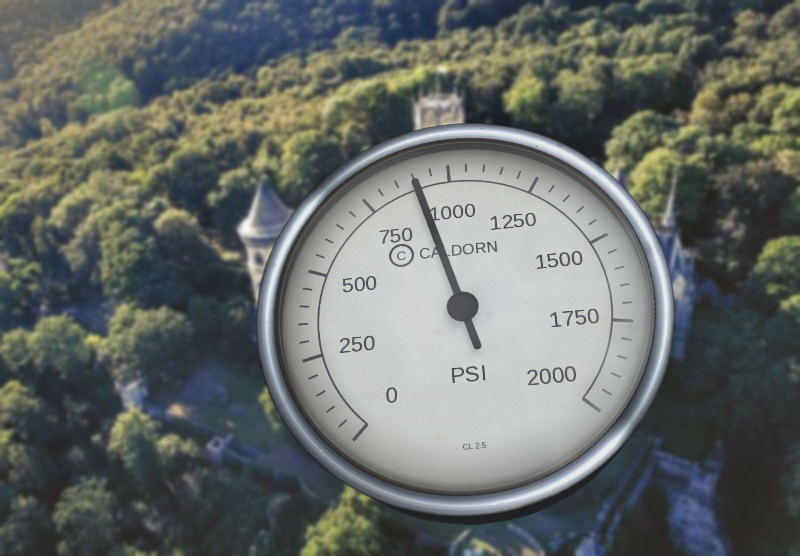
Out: 900 (psi)
